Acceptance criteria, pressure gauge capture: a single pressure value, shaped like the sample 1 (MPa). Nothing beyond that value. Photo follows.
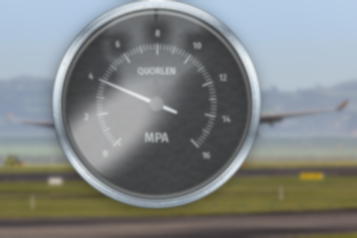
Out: 4 (MPa)
